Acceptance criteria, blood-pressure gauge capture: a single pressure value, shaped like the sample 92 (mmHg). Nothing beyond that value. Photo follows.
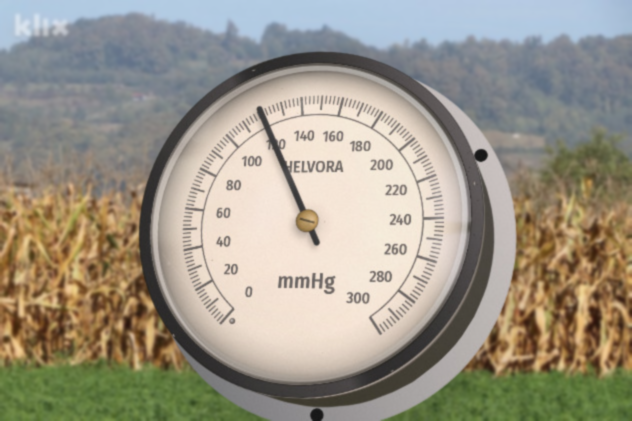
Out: 120 (mmHg)
